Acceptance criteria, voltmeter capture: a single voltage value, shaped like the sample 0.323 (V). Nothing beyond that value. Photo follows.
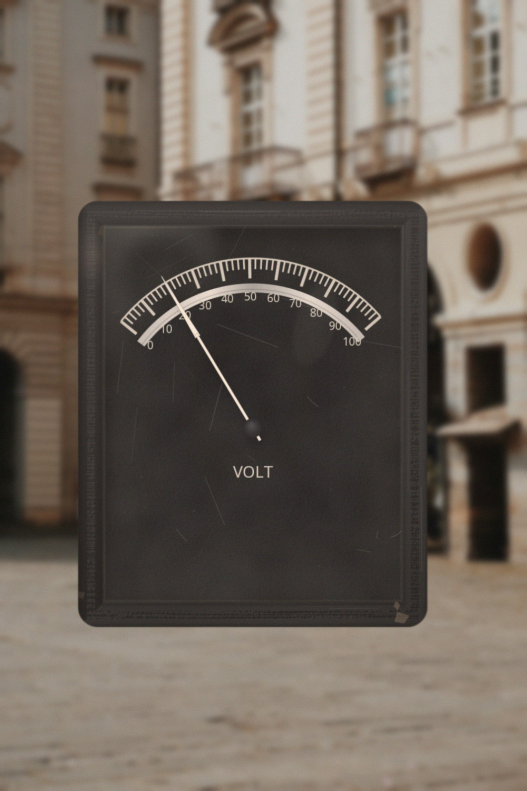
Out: 20 (V)
